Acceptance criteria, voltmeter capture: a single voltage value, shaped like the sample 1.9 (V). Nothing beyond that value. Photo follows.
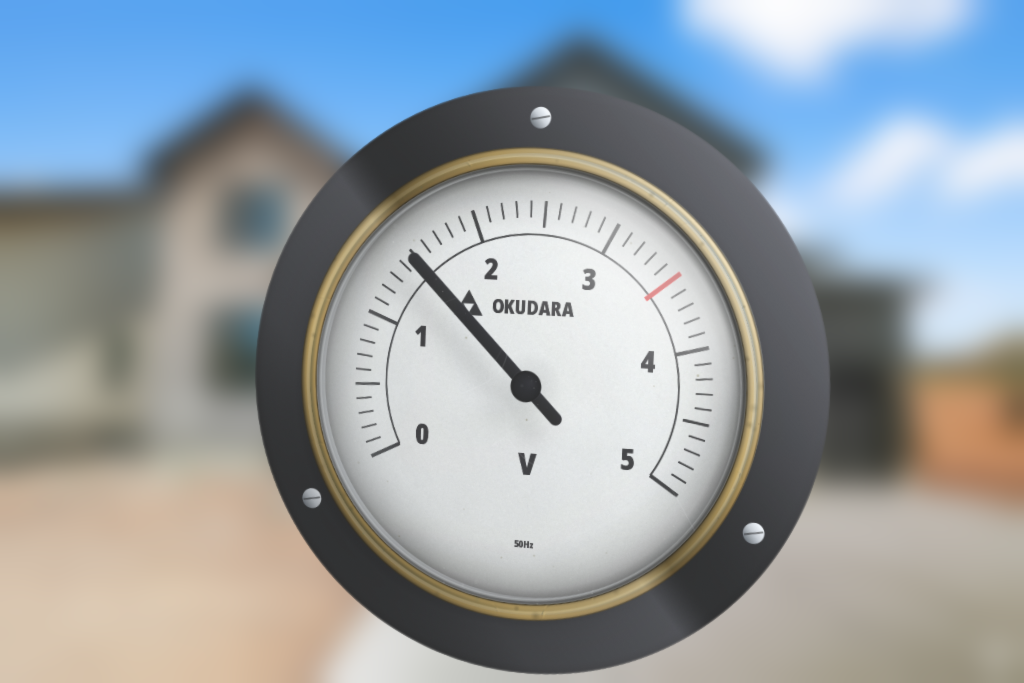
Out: 1.5 (V)
